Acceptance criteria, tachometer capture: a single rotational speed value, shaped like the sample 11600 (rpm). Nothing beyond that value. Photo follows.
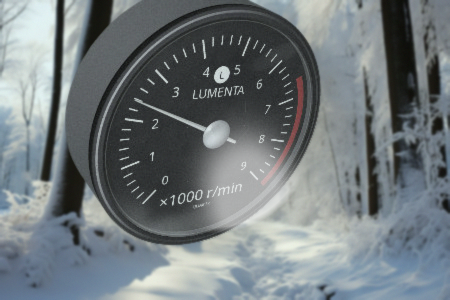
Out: 2400 (rpm)
